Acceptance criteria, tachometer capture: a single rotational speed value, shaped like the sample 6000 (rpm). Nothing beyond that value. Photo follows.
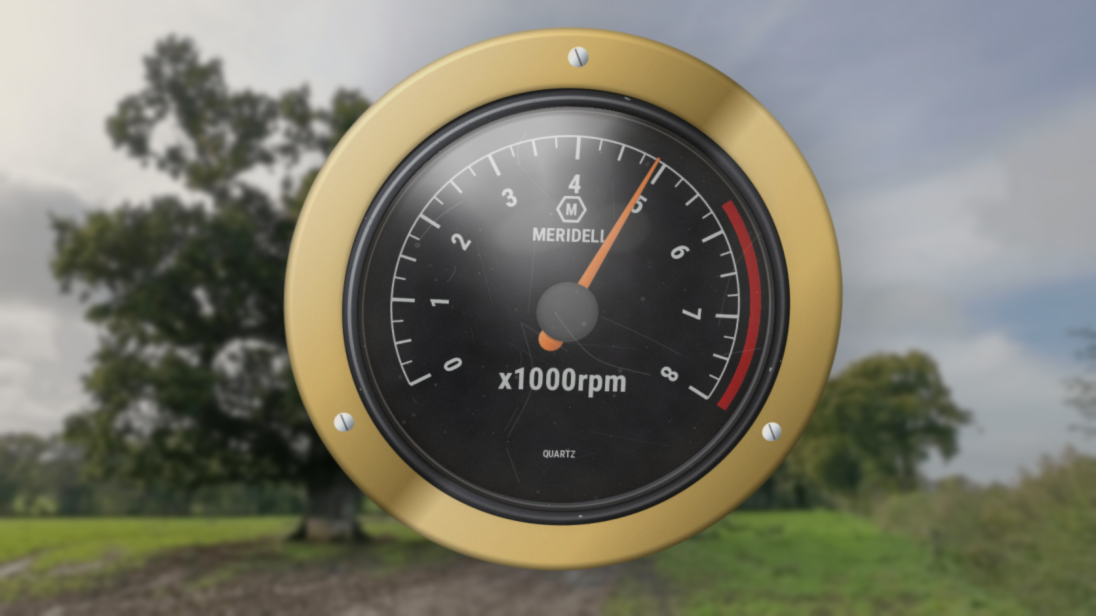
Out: 4875 (rpm)
